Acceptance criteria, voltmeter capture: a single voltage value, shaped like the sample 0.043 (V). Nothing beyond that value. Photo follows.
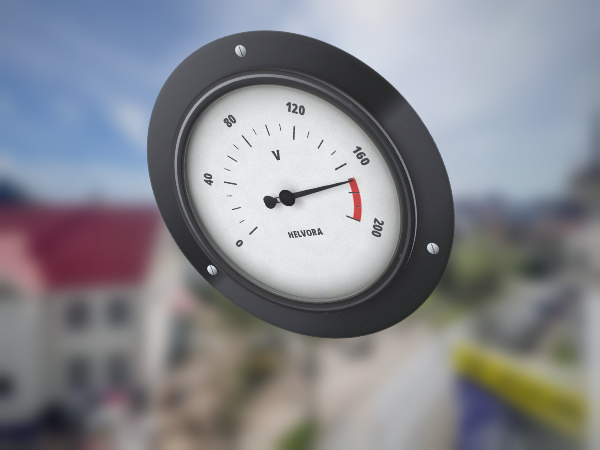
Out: 170 (V)
